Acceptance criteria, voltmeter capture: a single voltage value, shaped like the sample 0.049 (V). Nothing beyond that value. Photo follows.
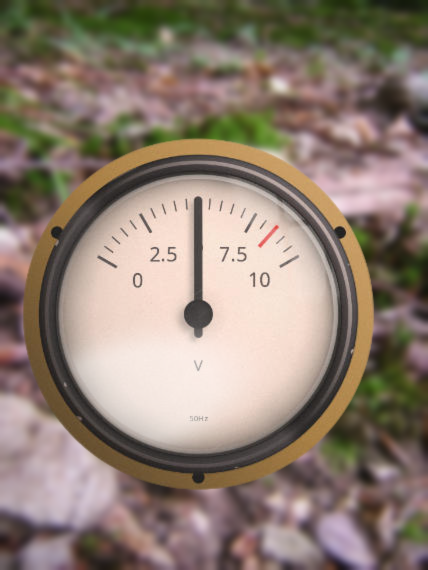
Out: 5 (V)
